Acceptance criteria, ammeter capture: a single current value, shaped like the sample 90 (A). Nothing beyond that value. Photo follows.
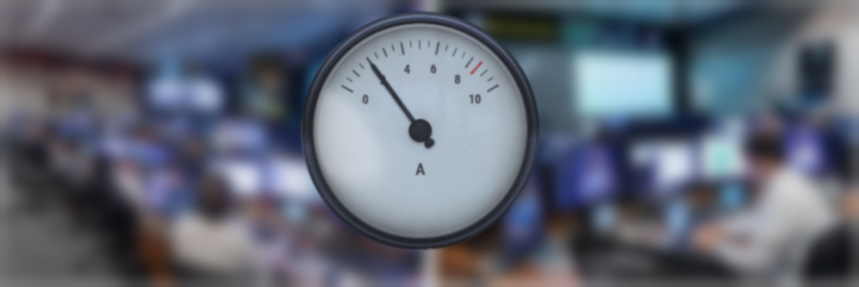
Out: 2 (A)
